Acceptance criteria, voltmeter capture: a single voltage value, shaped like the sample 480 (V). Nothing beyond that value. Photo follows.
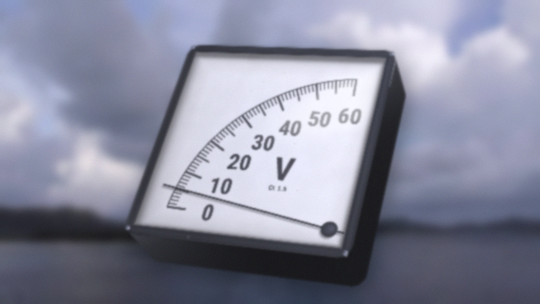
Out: 5 (V)
